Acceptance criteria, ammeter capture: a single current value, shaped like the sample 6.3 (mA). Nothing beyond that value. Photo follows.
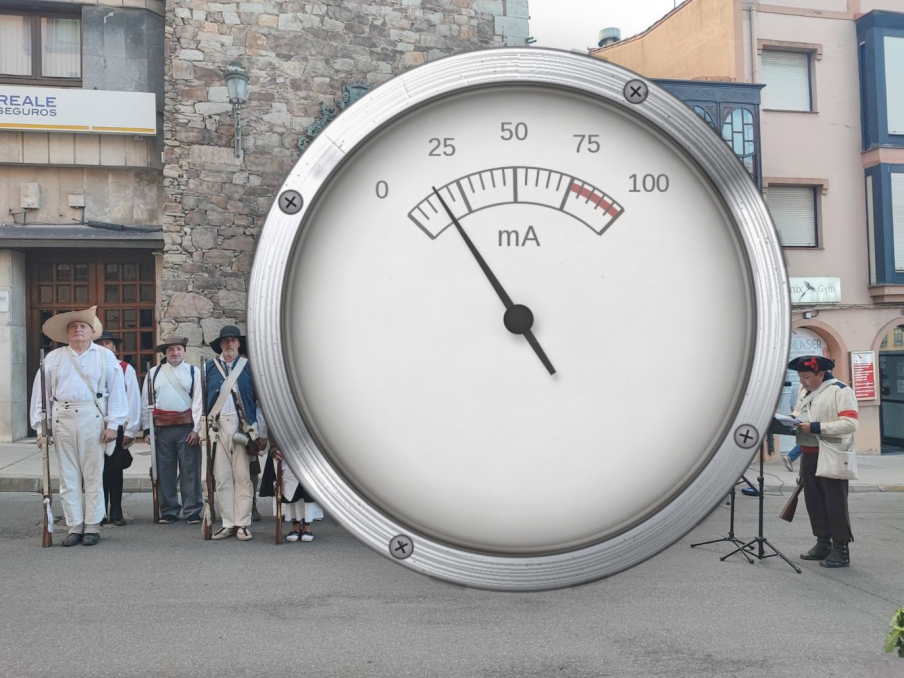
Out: 15 (mA)
